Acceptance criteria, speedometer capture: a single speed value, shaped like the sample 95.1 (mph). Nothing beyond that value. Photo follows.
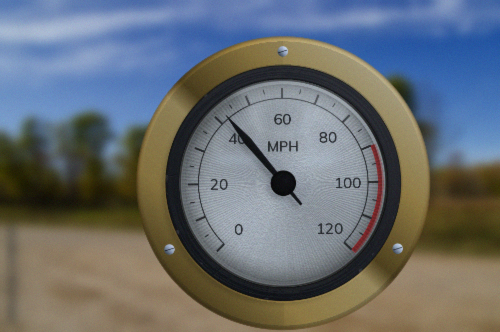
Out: 42.5 (mph)
